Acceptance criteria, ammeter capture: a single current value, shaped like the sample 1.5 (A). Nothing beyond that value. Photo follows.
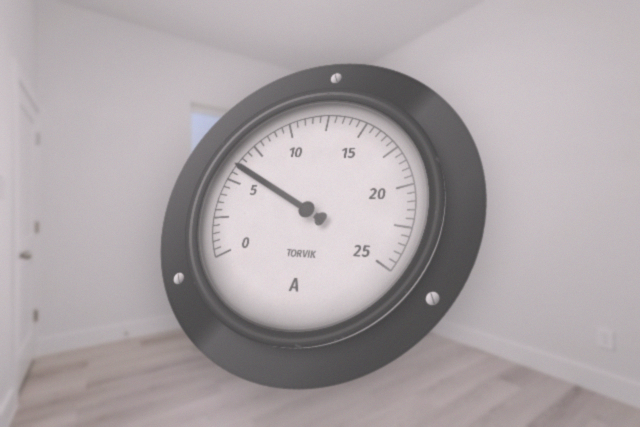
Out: 6 (A)
